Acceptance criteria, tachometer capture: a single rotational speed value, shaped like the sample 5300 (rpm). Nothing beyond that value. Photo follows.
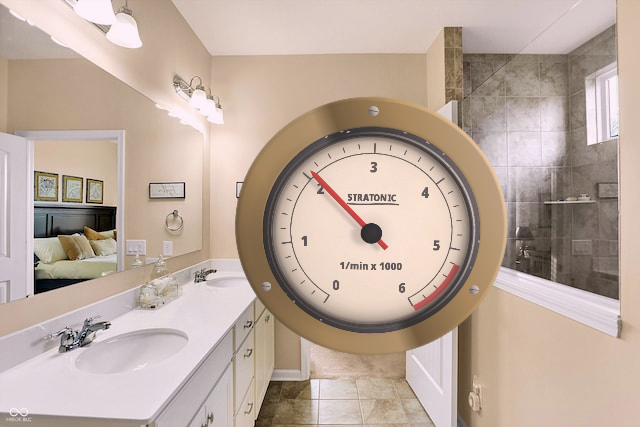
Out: 2100 (rpm)
